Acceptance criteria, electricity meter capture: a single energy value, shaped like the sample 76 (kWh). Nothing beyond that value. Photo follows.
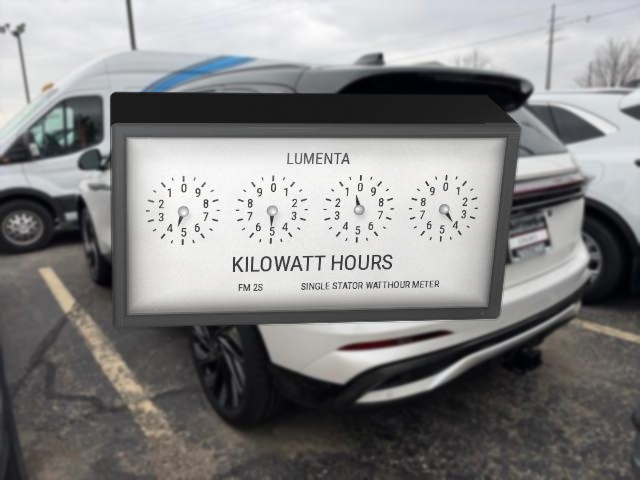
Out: 4504 (kWh)
